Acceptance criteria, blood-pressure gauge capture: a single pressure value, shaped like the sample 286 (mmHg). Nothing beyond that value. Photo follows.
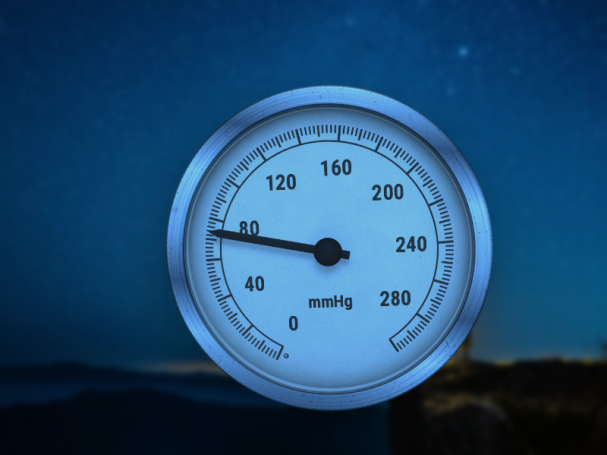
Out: 74 (mmHg)
